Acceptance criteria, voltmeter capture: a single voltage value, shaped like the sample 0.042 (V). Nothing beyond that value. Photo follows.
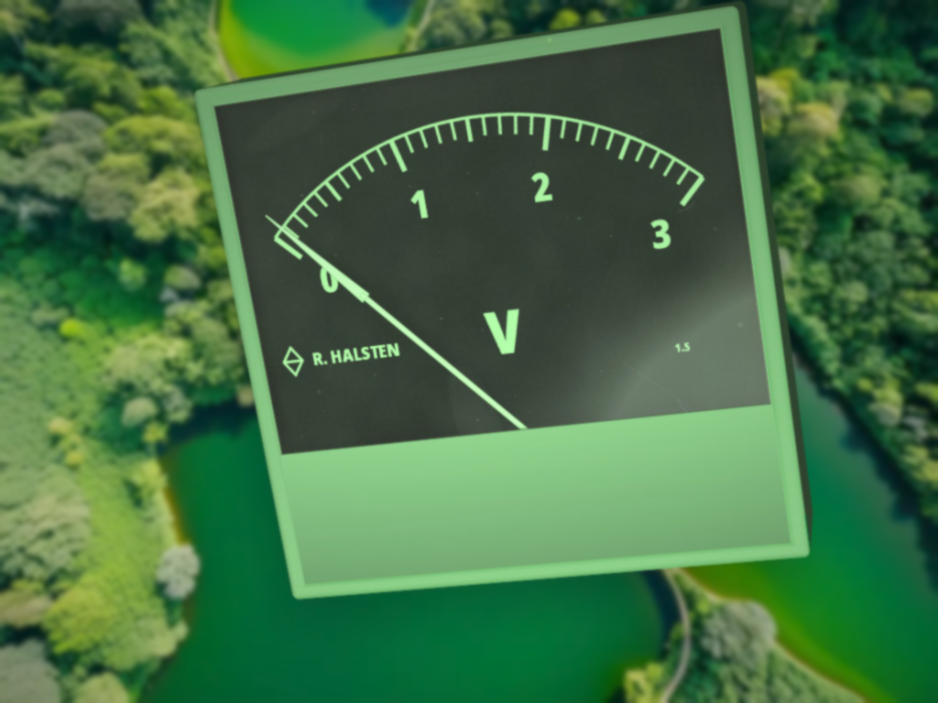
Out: 0.1 (V)
